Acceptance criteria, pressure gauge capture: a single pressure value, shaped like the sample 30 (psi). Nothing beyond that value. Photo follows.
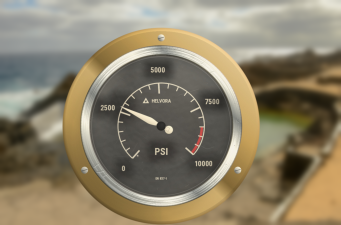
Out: 2750 (psi)
